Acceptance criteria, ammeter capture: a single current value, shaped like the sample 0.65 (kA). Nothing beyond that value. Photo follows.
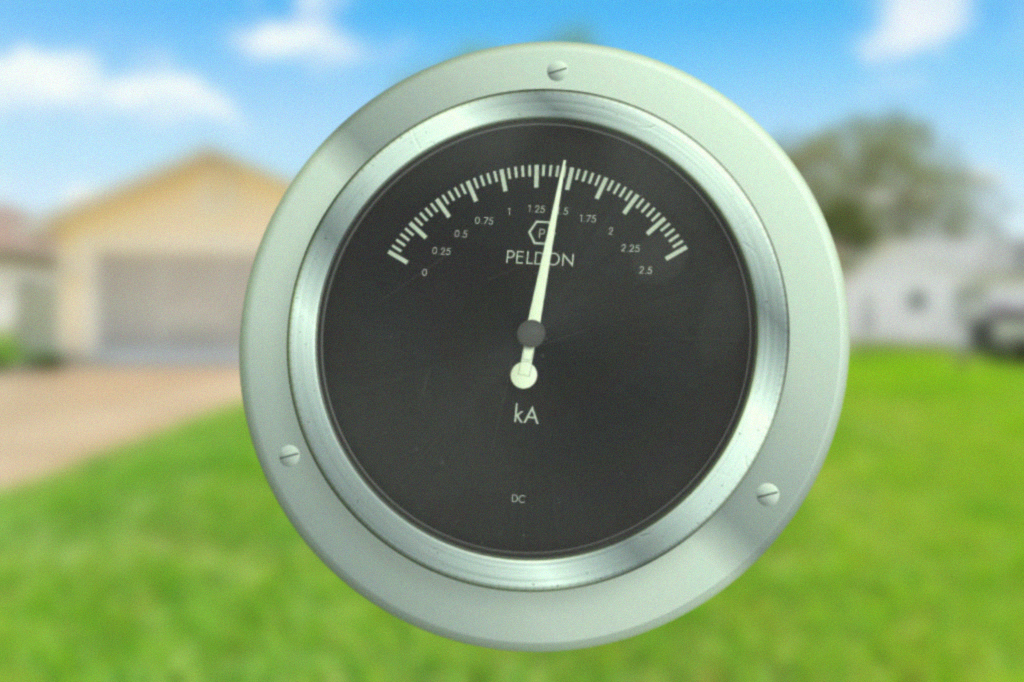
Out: 1.45 (kA)
